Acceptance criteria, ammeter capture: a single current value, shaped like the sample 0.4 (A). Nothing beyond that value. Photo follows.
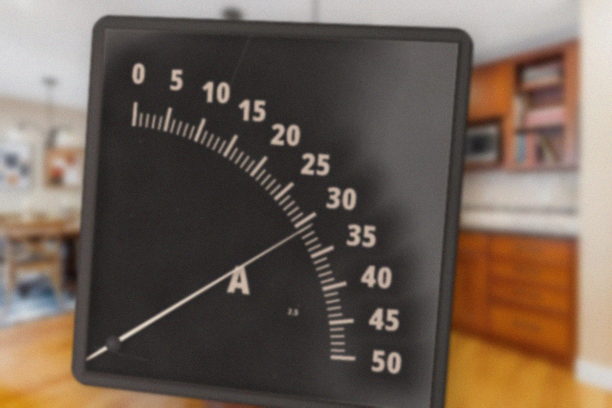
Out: 31 (A)
